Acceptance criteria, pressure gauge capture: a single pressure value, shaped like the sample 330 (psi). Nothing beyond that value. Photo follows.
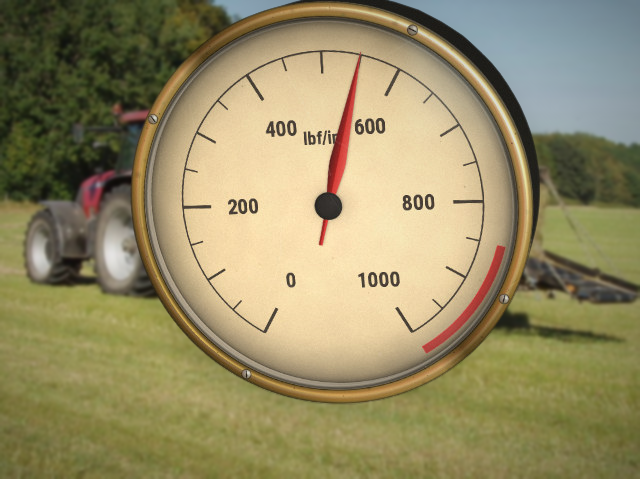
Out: 550 (psi)
